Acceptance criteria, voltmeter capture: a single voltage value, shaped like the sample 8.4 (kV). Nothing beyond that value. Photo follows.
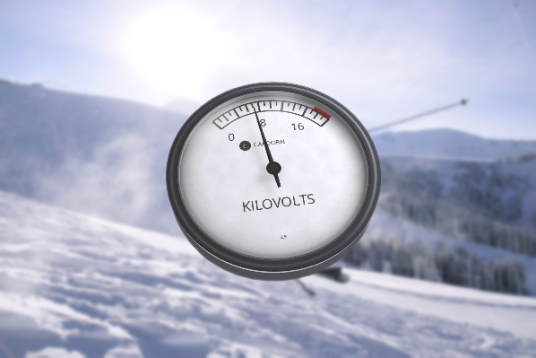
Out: 7 (kV)
